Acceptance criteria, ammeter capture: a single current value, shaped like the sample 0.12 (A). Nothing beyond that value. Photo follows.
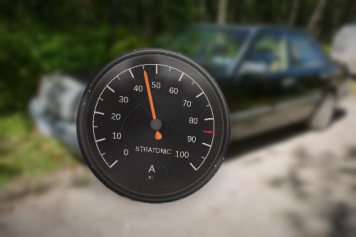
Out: 45 (A)
